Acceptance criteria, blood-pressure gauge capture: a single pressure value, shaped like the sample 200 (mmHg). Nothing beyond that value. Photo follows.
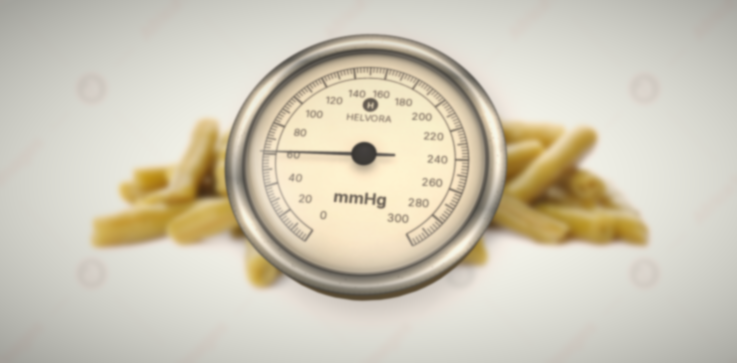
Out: 60 (mmHg)
